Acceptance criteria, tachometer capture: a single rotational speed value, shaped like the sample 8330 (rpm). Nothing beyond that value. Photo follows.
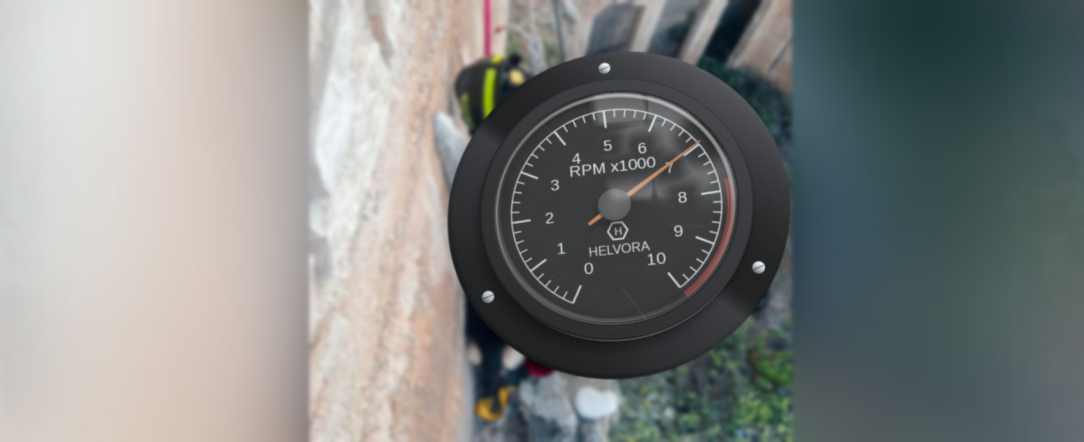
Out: 7000 (rpm)
